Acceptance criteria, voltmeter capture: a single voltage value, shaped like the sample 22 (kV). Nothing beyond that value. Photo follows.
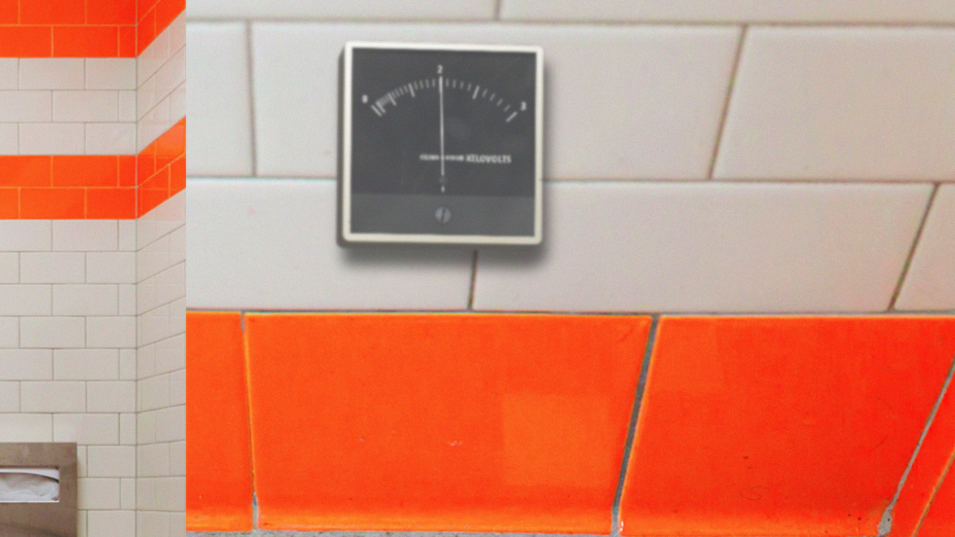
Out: 2 (kV)
